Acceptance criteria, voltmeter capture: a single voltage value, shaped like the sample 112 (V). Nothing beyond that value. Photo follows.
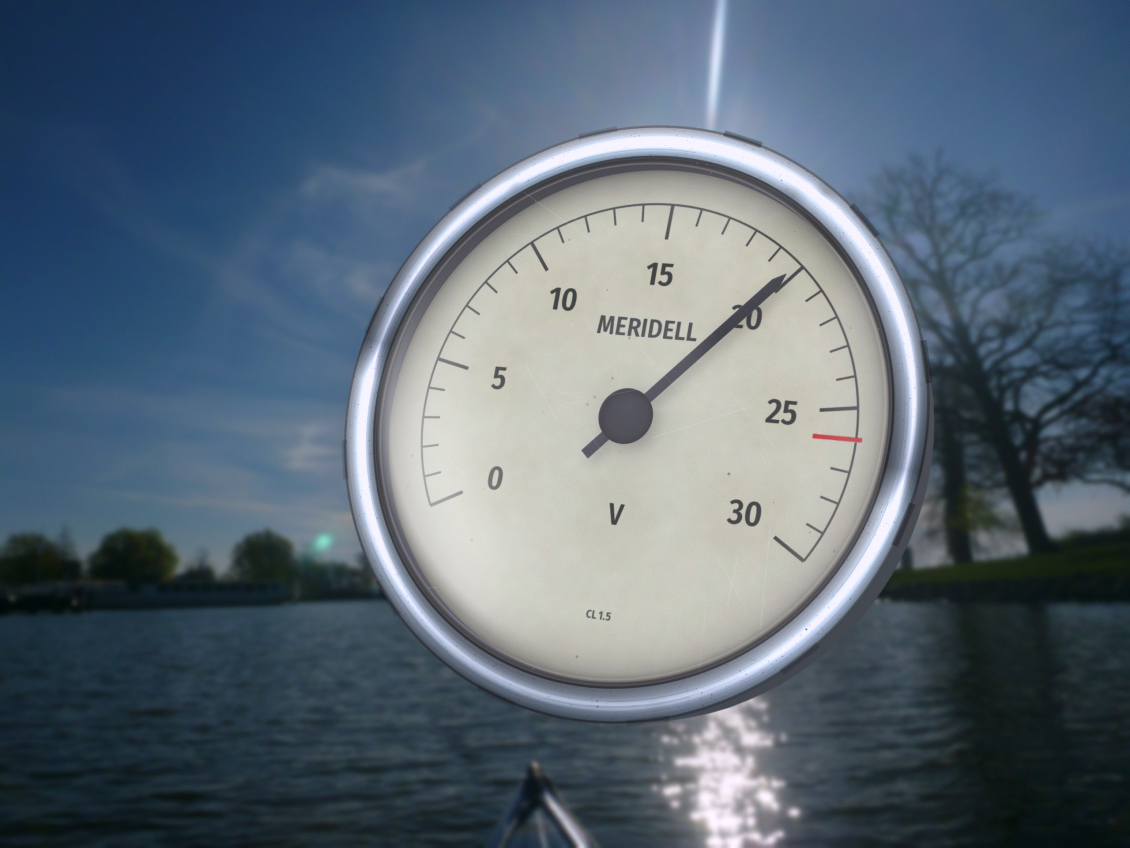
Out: 20 (V)
